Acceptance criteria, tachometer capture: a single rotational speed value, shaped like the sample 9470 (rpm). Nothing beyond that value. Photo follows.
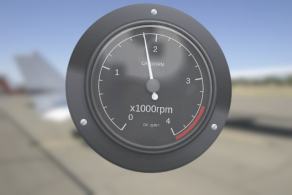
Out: 1800 (rpm)
